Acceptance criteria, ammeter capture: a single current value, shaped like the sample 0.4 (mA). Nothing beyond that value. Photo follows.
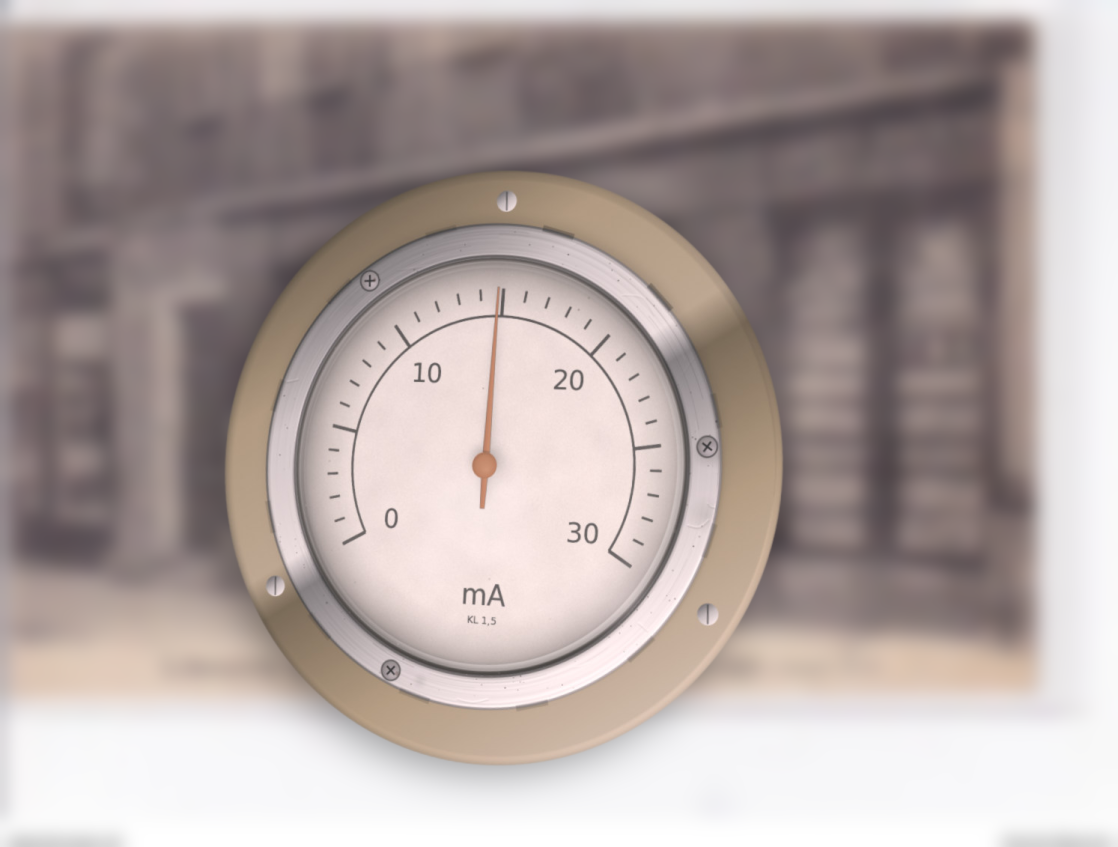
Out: 15 (mA)
